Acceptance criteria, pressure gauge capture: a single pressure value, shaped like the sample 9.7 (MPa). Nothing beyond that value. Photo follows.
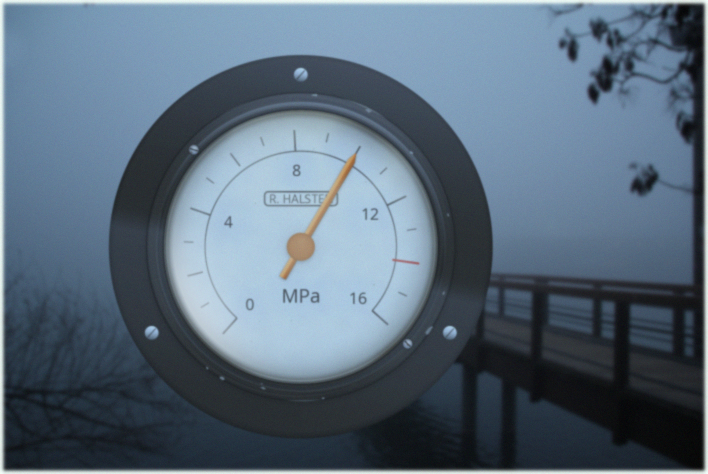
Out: 10 (MPa)
